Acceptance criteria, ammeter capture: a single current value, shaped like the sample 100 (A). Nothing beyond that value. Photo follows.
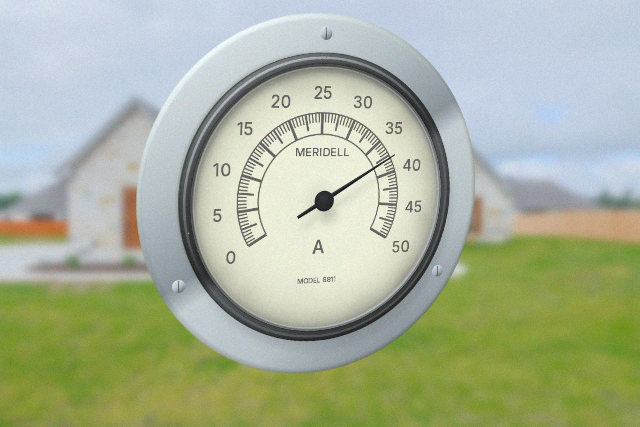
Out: 37.5 (A)
